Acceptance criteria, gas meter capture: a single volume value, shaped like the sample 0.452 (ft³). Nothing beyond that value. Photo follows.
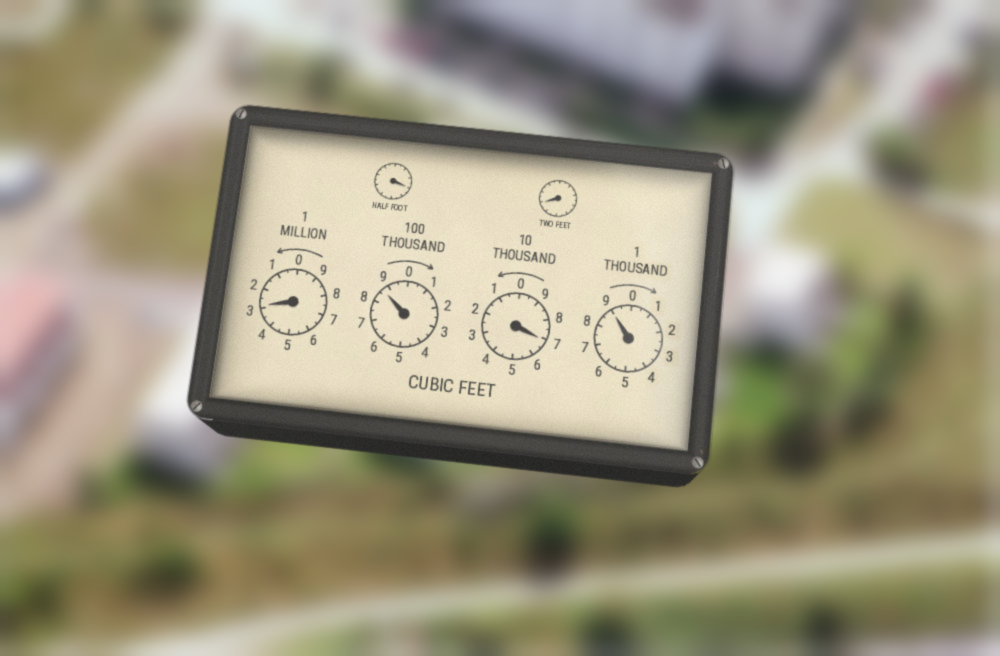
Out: 286900 (ft³)
